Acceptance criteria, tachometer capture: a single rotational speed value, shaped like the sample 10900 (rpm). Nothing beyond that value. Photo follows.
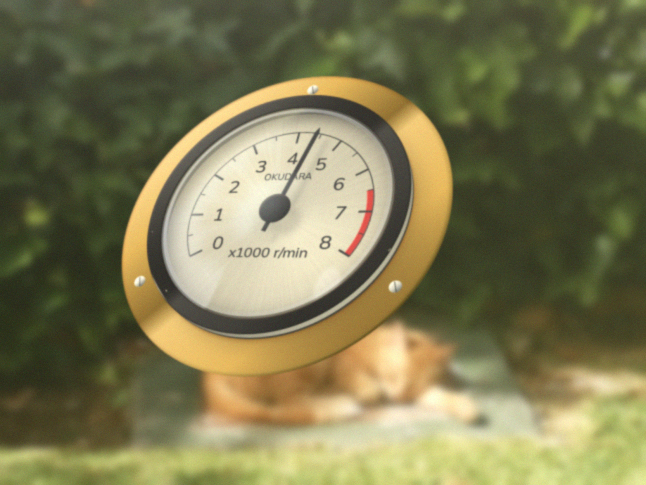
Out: 4500 (rpm)
